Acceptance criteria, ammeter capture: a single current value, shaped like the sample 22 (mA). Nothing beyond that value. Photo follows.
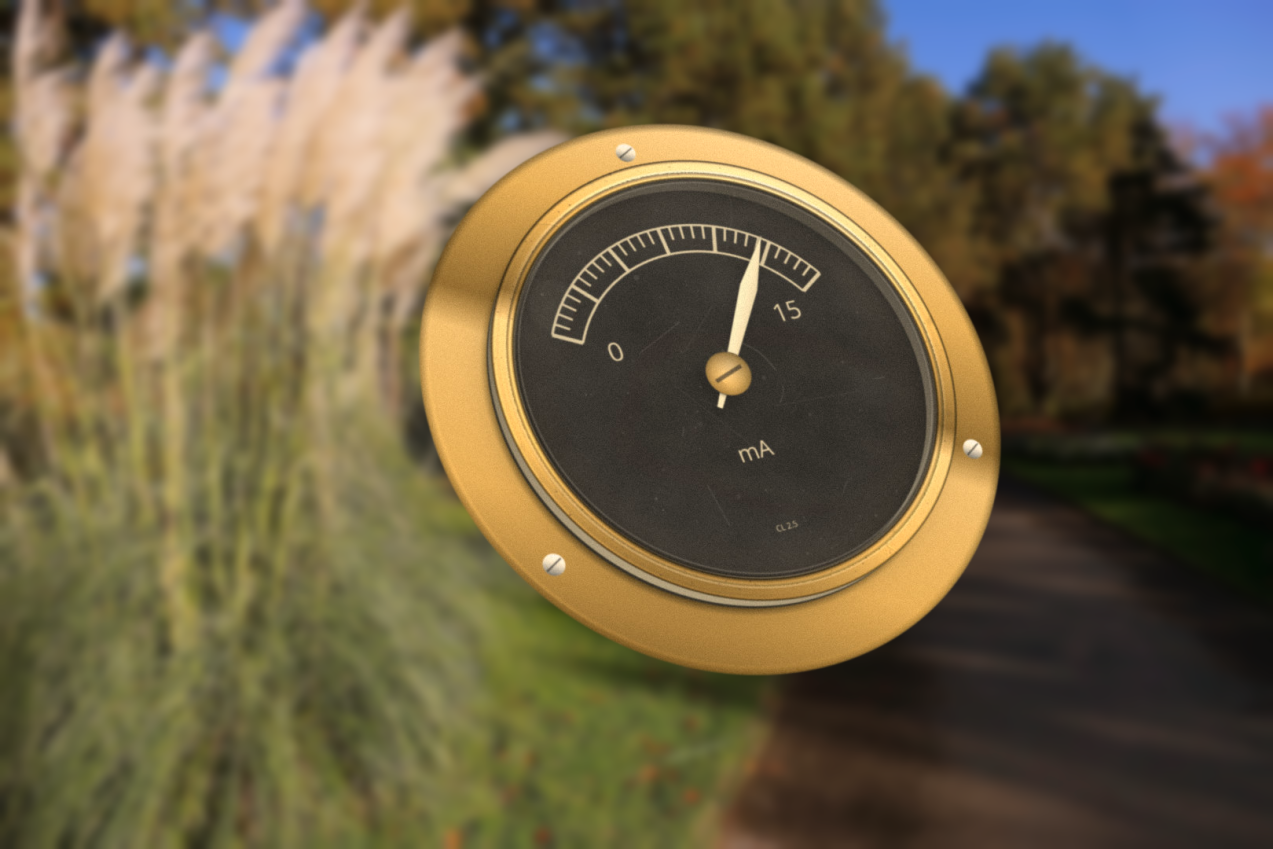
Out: 12 (mA)
